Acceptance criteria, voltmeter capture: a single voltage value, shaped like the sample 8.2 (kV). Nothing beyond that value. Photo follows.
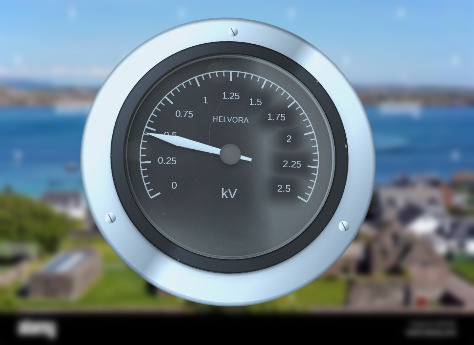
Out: 0.45 (kV)
